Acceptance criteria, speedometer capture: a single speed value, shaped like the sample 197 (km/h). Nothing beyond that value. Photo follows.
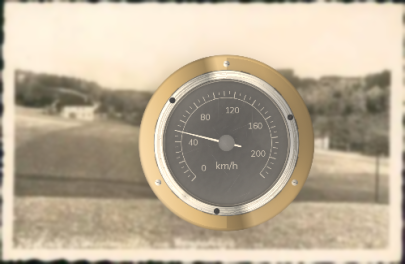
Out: 50 (km/h)
